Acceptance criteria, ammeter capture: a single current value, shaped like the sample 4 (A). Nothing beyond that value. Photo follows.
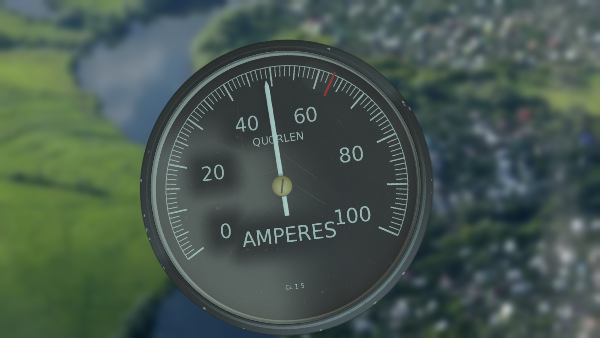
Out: 49 (A)
